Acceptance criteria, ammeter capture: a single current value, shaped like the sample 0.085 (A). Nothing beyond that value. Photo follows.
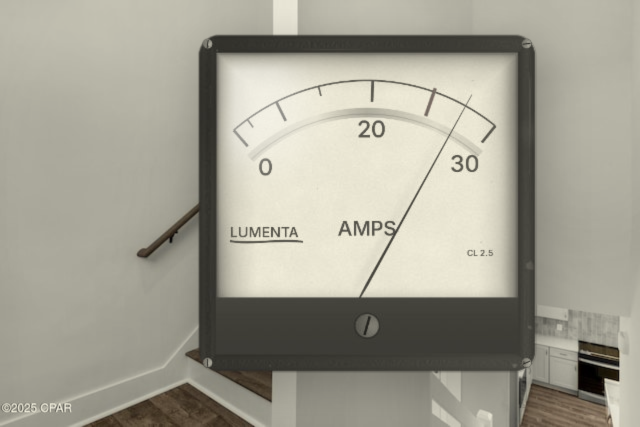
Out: 27.5 (A)
